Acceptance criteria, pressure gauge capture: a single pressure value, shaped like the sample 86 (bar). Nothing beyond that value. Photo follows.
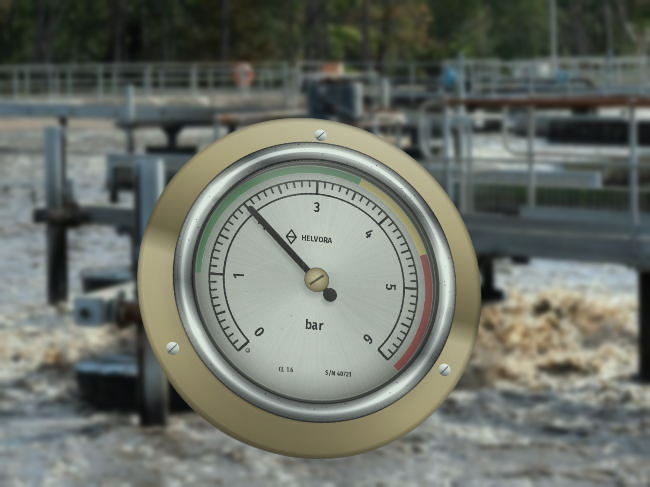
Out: 2 (bar)
